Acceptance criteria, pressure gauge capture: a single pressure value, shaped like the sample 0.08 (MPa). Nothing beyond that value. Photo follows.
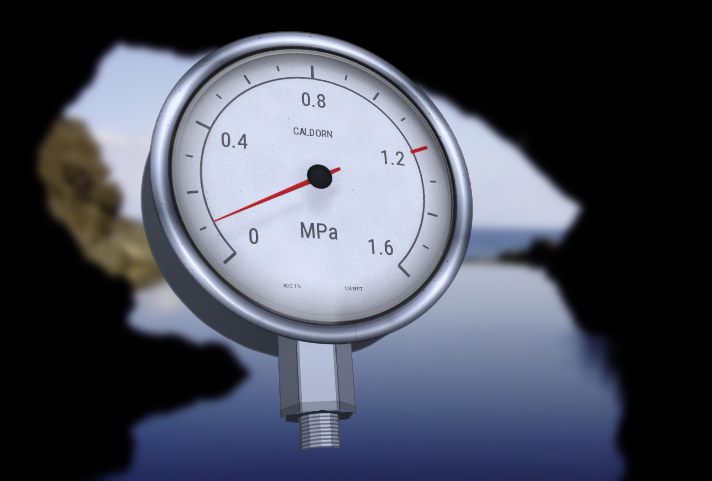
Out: 0.1 (MPa)
